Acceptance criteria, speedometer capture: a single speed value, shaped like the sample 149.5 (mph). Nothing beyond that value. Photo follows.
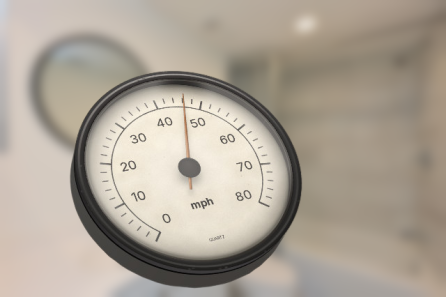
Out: 46 (mph)
